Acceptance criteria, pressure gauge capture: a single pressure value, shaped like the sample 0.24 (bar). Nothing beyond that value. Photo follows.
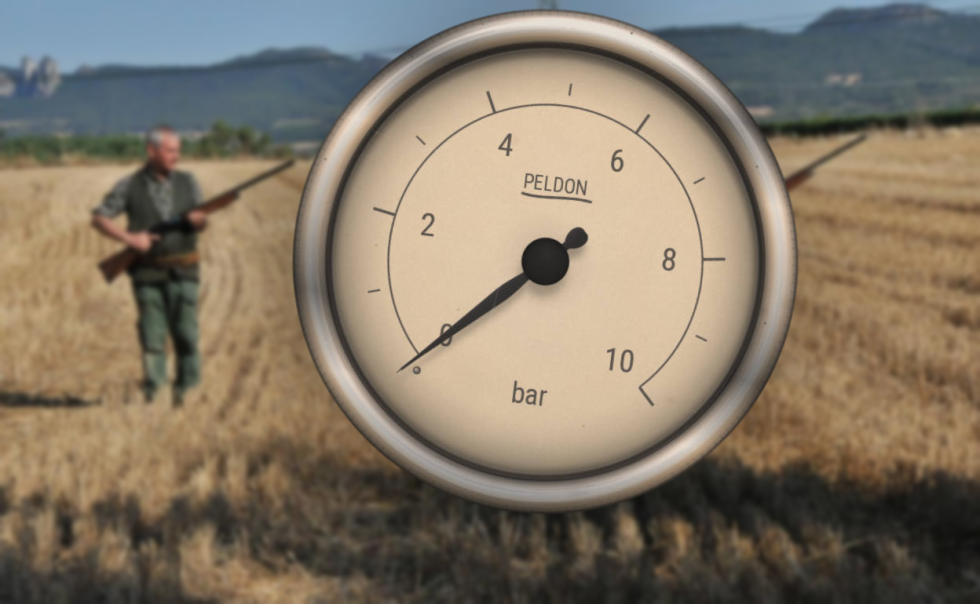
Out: 0 (bar)
